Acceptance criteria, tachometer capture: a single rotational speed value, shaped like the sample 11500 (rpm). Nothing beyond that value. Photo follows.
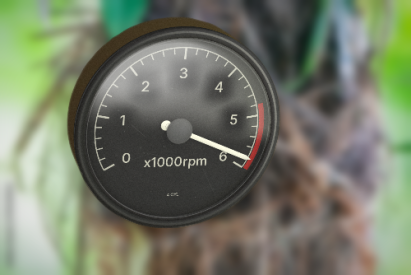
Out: 5800 (rpm)
